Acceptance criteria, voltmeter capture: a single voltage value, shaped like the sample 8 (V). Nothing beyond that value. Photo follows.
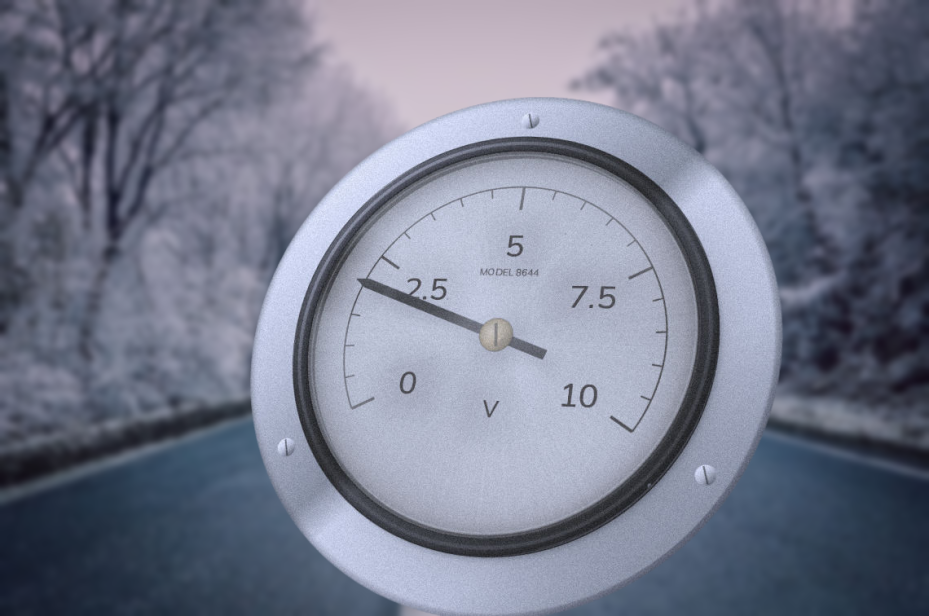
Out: 2 (V)
